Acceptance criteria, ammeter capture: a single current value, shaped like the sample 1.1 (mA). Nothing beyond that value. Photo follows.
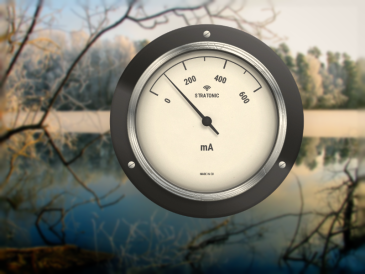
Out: 100 (mA)
